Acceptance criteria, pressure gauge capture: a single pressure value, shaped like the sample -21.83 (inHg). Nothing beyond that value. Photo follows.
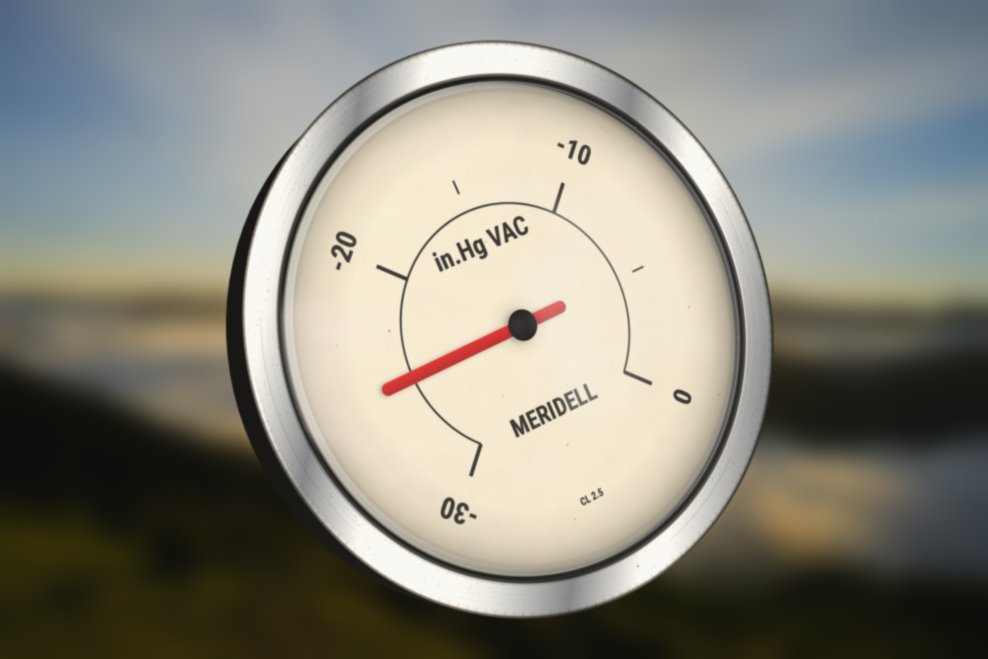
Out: -25 (inHg)
